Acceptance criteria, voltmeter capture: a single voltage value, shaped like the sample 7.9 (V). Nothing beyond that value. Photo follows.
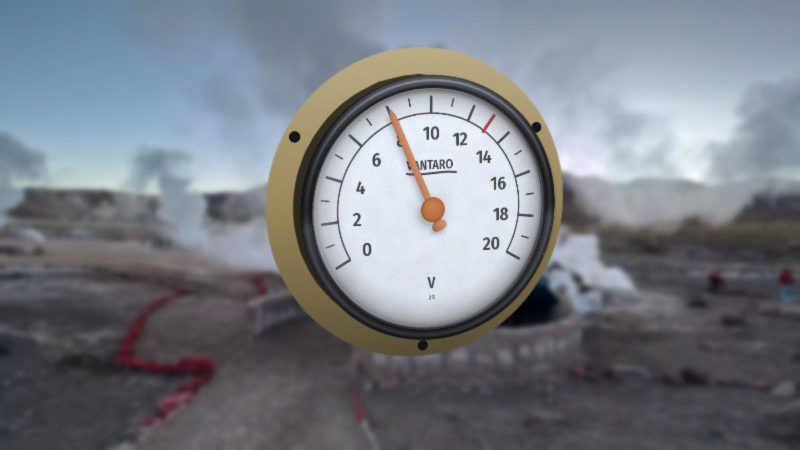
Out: 8 (V)
